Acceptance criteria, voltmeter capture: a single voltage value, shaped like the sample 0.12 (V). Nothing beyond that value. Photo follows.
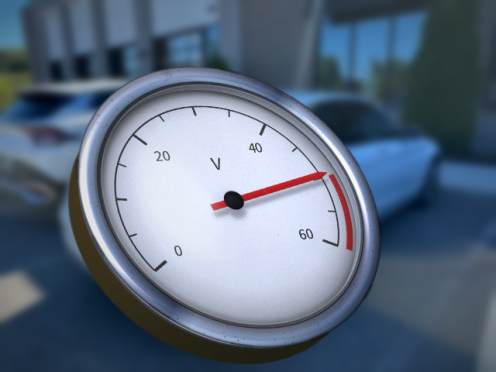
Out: 50 (V)
